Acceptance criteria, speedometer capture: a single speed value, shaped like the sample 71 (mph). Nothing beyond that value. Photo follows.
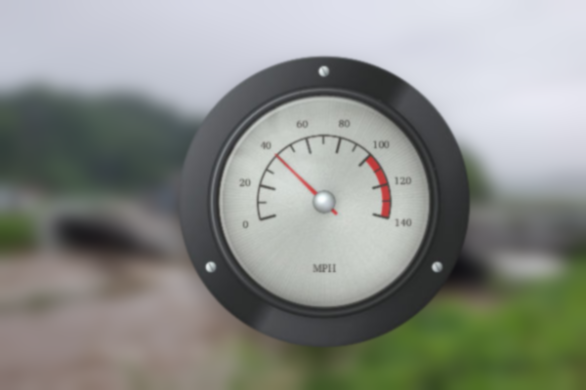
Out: 40 (mph)
